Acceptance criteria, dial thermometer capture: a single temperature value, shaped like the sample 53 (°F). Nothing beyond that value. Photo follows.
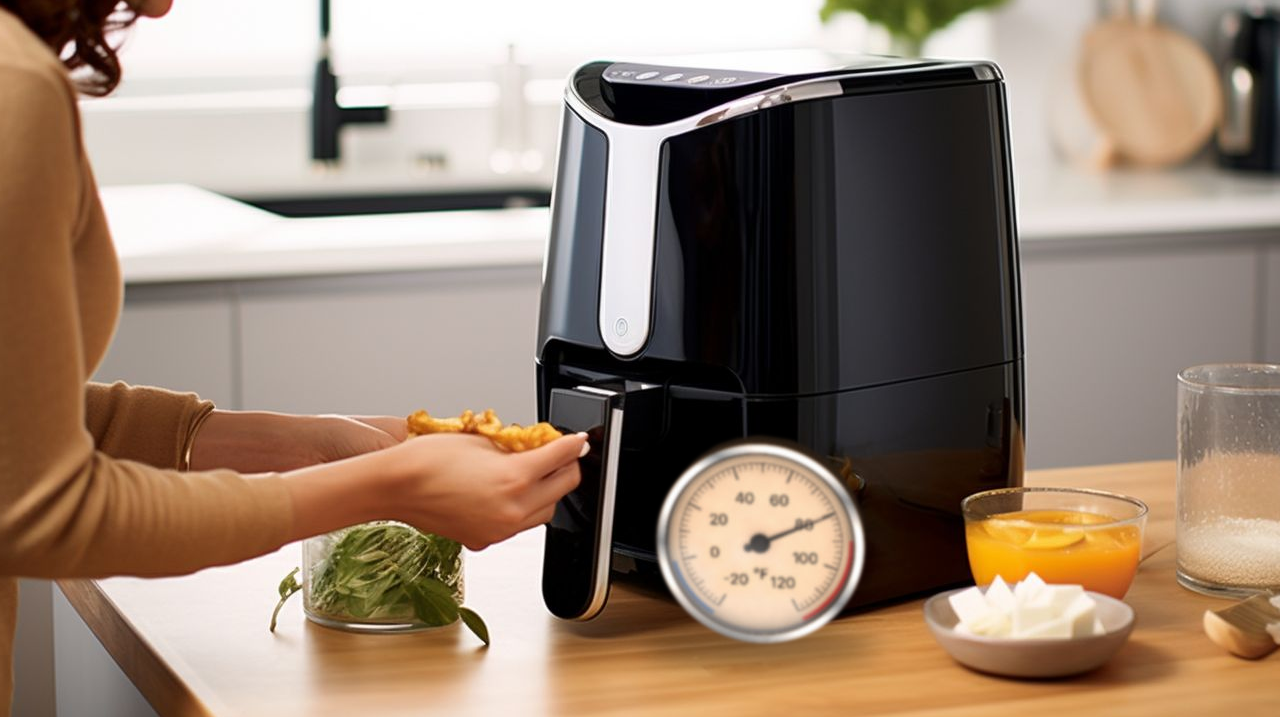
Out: 80 (°F)
